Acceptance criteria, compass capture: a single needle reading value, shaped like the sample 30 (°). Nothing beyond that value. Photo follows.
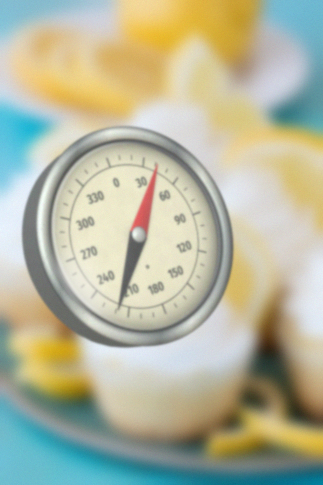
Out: 40 (°)
